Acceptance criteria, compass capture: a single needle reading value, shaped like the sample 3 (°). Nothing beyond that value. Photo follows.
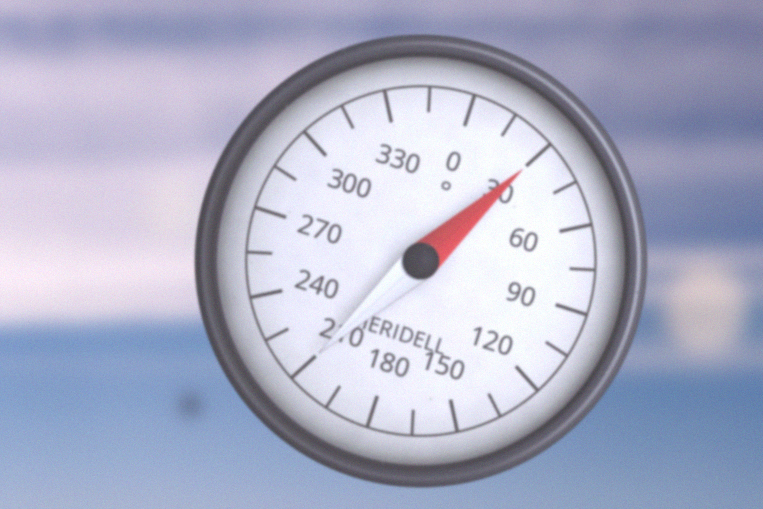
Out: 30 (°)
